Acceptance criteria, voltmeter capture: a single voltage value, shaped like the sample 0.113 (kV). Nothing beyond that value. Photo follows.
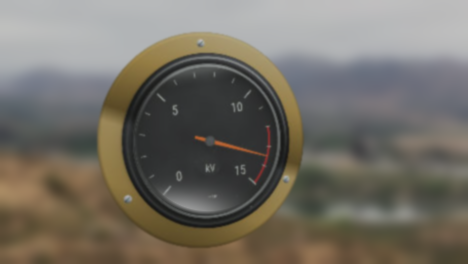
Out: 13.5 (kV)
